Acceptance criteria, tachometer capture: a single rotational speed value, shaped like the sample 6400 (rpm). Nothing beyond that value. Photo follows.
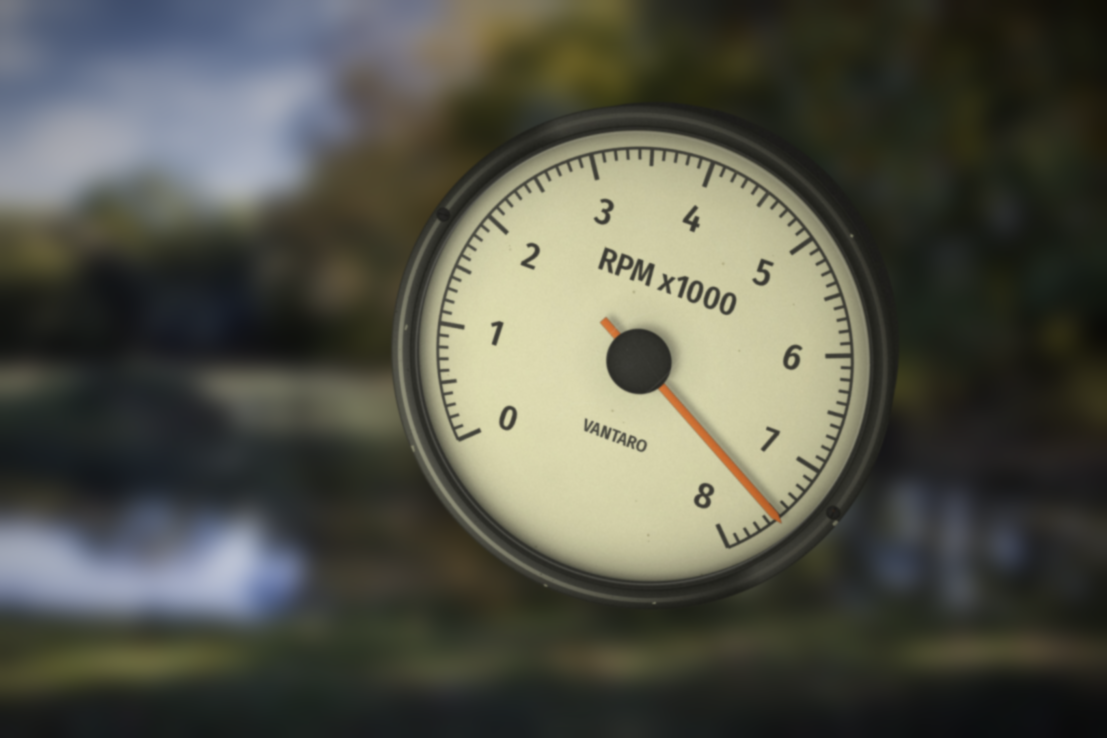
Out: 7500 (rpm)
